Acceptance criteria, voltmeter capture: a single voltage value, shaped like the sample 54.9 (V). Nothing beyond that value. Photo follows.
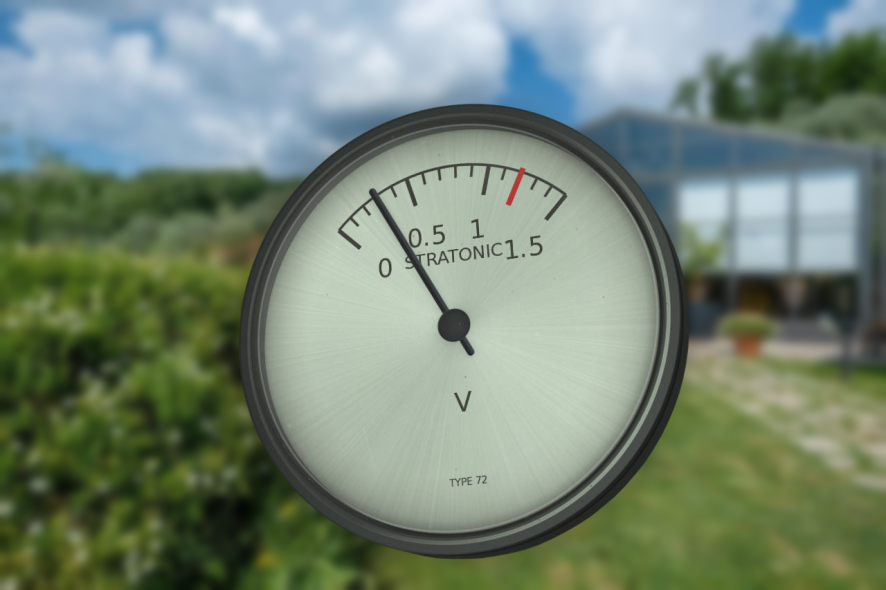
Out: 0.3 (V)
